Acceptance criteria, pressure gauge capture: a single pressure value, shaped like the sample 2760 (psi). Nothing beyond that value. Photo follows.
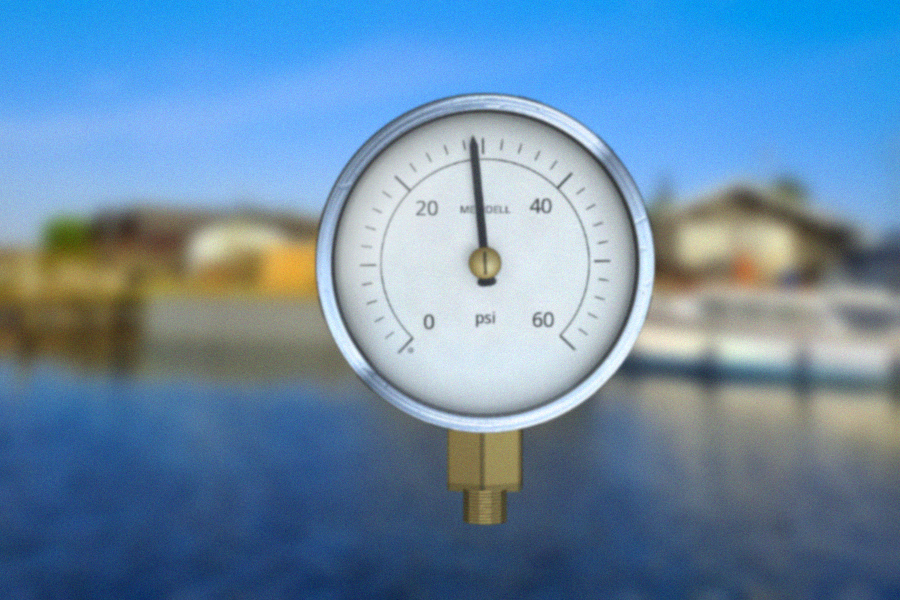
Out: 29 (psi)
